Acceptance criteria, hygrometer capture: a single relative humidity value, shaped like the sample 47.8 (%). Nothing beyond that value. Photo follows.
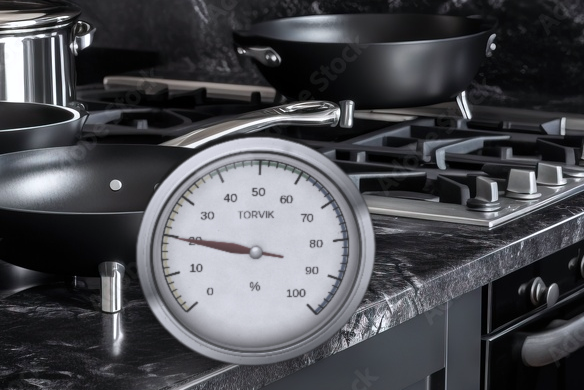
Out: 20 (%)
